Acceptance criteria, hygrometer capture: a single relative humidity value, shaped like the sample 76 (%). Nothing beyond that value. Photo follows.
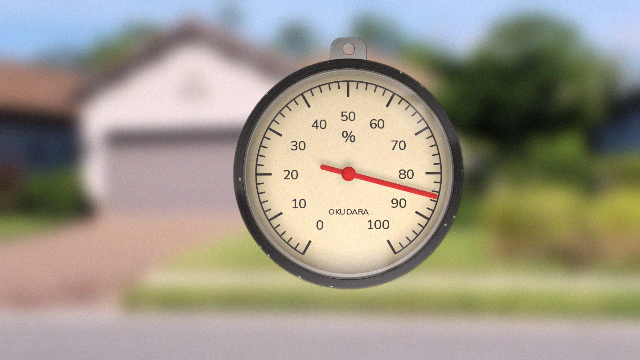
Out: 85 (%)
